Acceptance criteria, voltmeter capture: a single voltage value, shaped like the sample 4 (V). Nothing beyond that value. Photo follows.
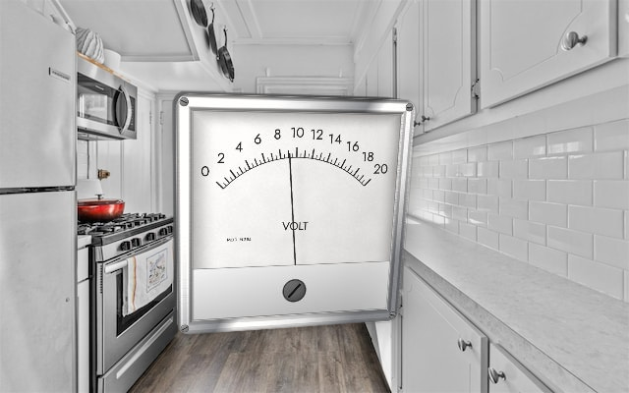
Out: 9 (V)
